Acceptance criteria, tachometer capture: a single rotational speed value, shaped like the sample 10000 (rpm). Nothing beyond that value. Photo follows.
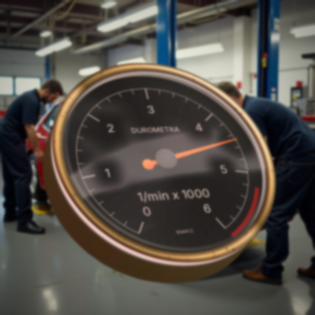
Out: 4500 (rpm)
